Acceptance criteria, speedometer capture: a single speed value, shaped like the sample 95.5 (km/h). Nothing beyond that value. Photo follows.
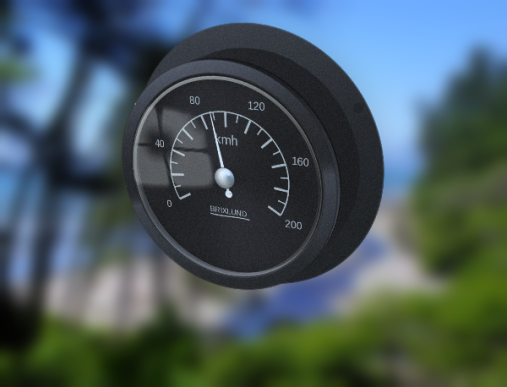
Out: 90 (km/h)
